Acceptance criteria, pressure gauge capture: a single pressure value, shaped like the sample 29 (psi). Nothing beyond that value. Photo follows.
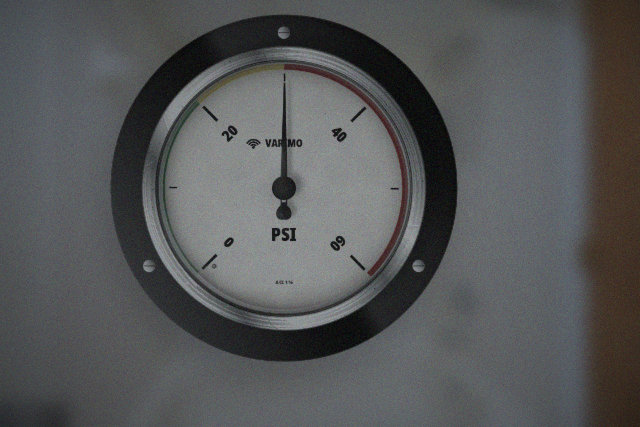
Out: 30 (psi)
